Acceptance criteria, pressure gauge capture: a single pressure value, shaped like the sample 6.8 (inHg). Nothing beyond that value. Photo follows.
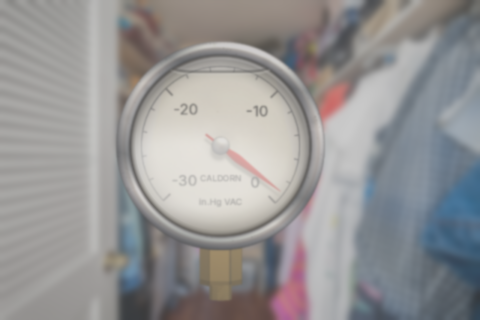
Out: -1 (inHg)
